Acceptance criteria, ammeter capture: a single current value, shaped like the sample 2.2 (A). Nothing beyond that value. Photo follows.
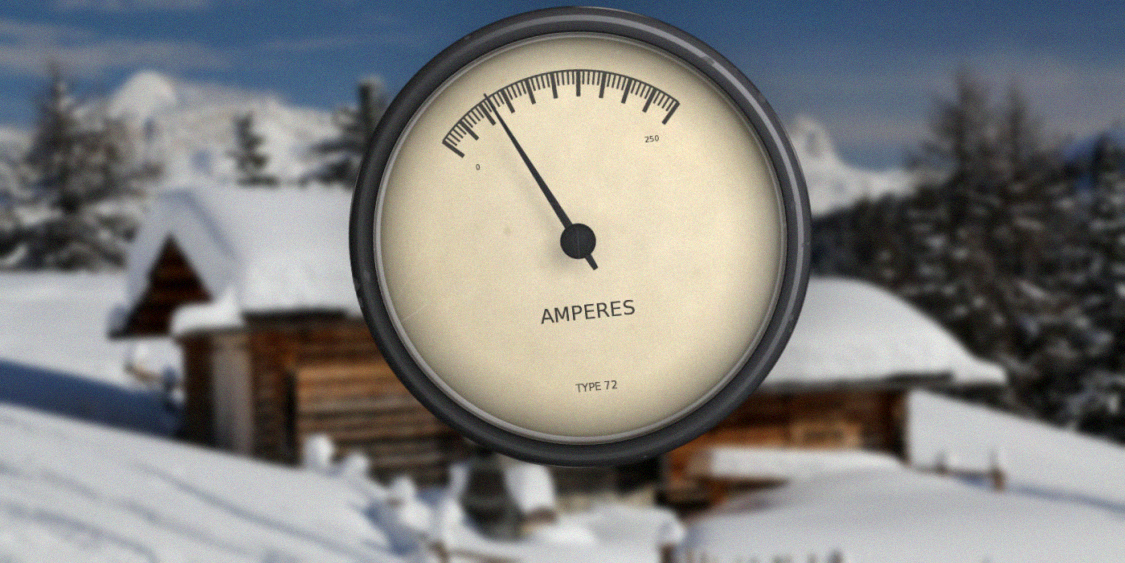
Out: 60 (A)
